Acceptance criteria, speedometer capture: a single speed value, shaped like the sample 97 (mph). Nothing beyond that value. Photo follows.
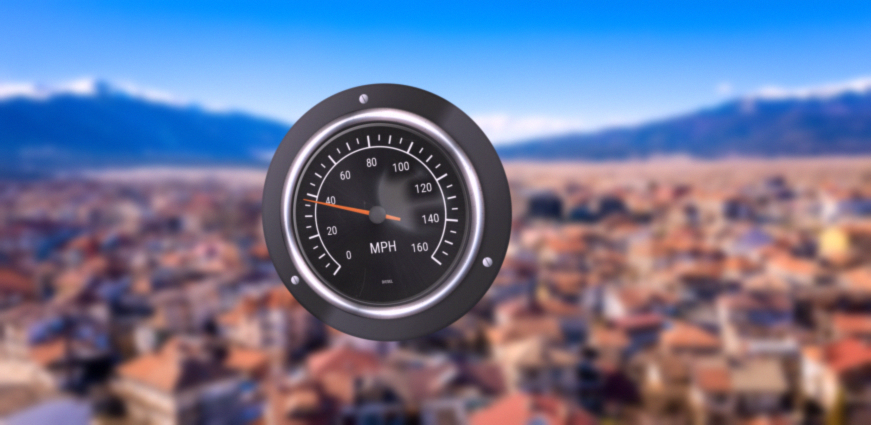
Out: 37.5 (mph)
